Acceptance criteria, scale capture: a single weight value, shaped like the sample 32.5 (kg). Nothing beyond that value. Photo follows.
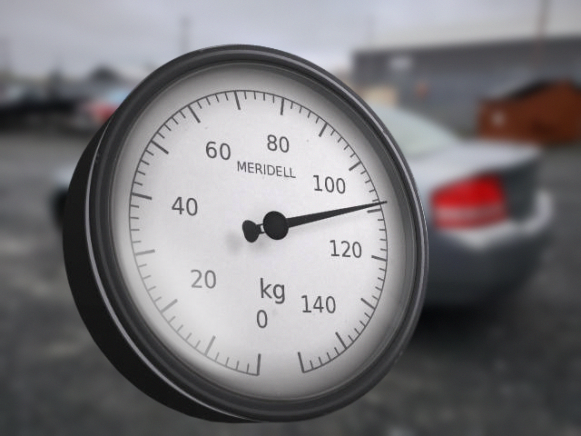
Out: 109 (kg)
